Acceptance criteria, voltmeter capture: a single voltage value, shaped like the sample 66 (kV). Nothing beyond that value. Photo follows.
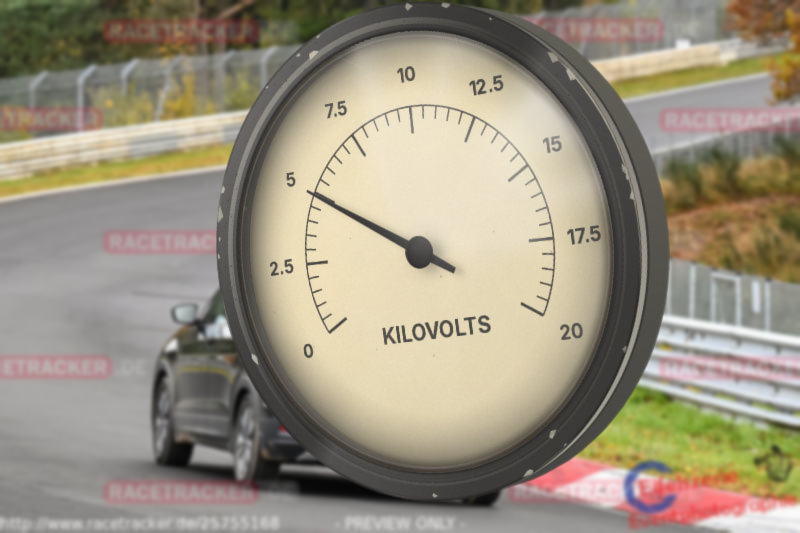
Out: 5 (kV)
